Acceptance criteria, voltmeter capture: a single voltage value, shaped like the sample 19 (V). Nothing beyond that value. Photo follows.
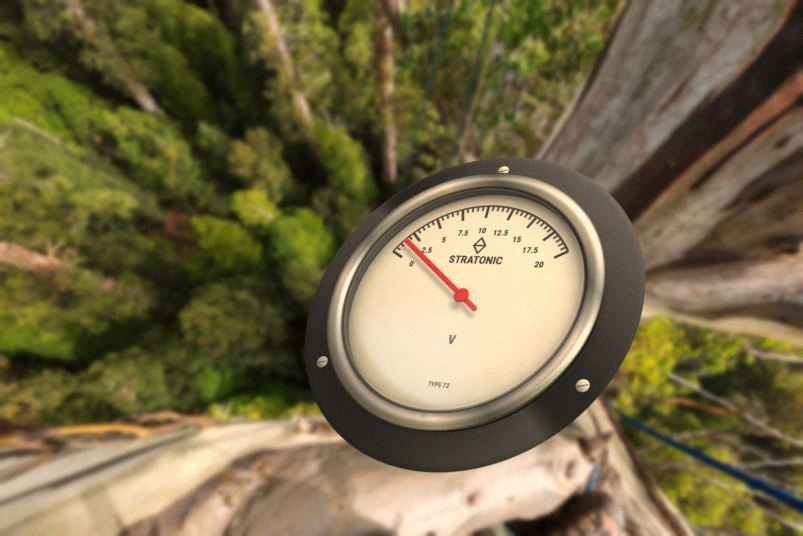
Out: 1.5 (V)
